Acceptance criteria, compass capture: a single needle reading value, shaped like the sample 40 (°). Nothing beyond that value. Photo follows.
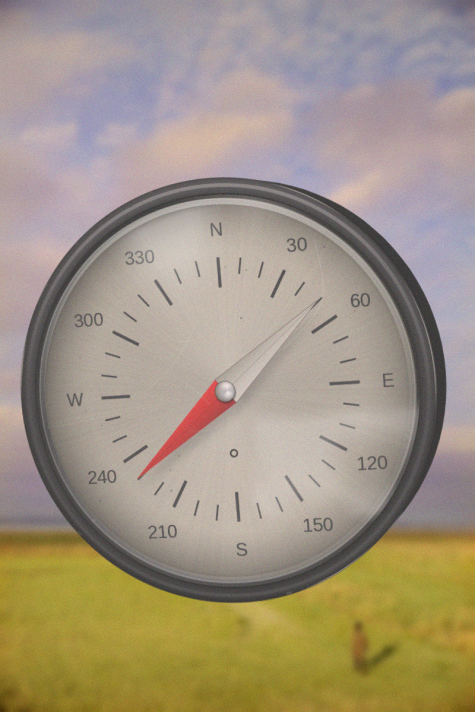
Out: 230 (°)
